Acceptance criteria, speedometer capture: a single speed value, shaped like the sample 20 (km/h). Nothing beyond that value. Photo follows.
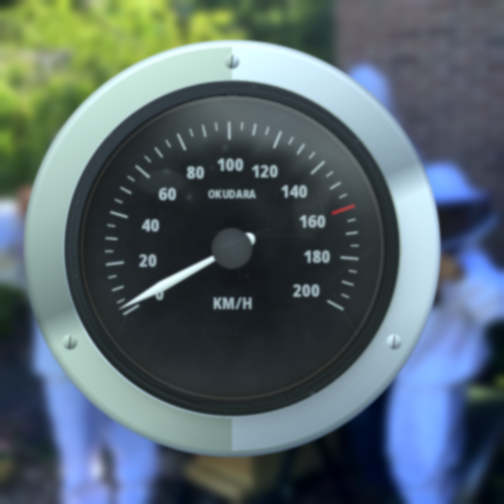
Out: 2.5 (km/h)
